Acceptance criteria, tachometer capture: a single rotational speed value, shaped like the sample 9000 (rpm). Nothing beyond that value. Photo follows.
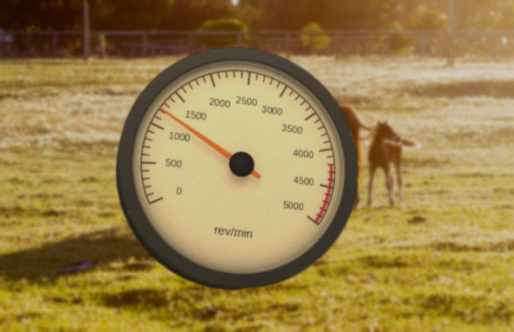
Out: 1200 (rpm)
